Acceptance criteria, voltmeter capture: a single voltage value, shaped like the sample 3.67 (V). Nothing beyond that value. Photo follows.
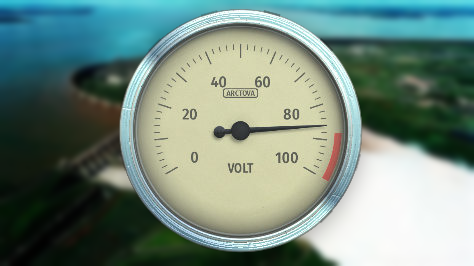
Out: 86 (V)
